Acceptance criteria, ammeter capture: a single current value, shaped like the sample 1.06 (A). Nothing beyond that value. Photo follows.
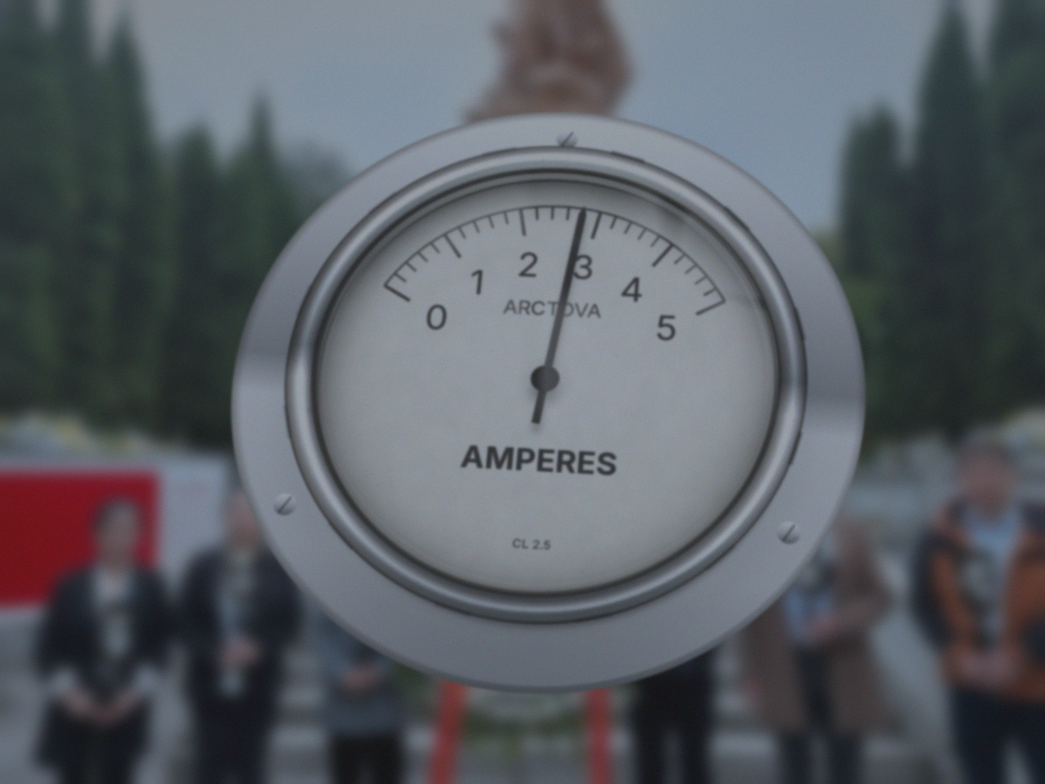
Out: 2.8 (A)
